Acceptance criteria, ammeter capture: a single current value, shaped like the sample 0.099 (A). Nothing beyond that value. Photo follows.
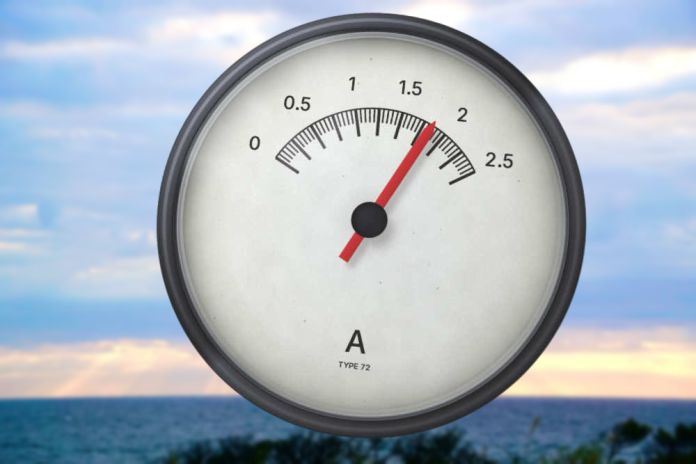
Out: 1.85 (A)
